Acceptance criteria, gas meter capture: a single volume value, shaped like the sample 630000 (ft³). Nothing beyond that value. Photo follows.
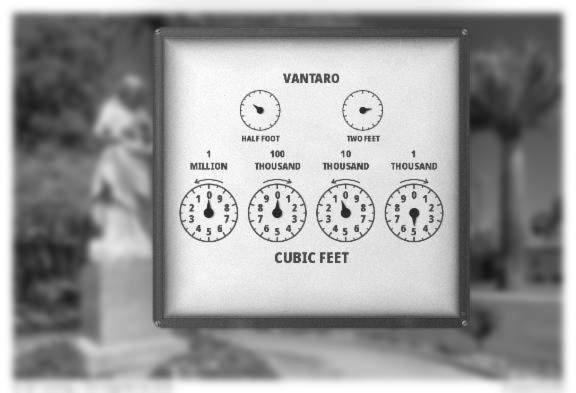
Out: 500 (ft³)
